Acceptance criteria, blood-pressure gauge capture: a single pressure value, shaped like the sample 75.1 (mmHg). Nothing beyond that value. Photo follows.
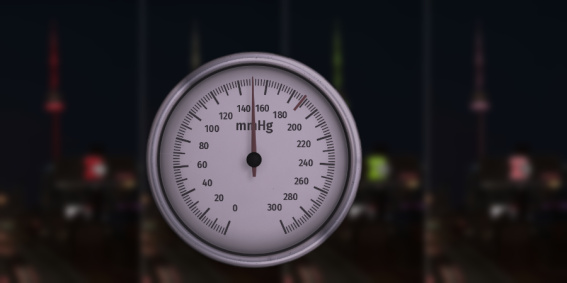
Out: 150 (mmHg)
